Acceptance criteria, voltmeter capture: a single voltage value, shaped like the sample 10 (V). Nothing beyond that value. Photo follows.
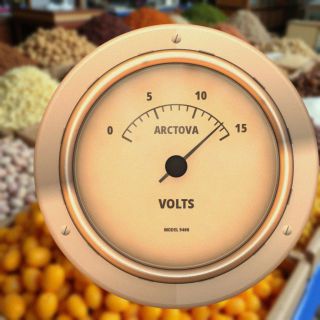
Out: 13.5 (V)
